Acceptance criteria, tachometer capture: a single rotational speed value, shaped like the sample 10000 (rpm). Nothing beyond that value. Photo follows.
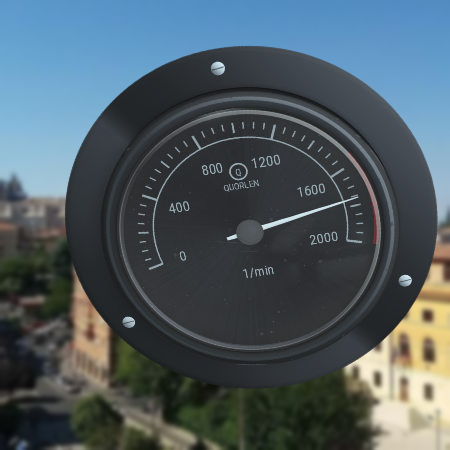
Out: 1750 (rpm)
